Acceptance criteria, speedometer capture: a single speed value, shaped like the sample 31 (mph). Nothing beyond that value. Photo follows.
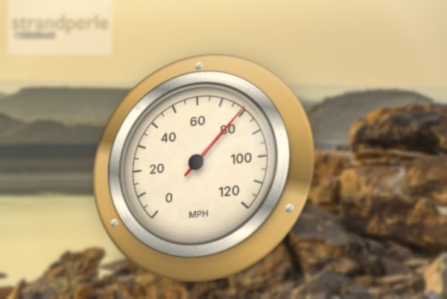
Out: 80 (mph)
